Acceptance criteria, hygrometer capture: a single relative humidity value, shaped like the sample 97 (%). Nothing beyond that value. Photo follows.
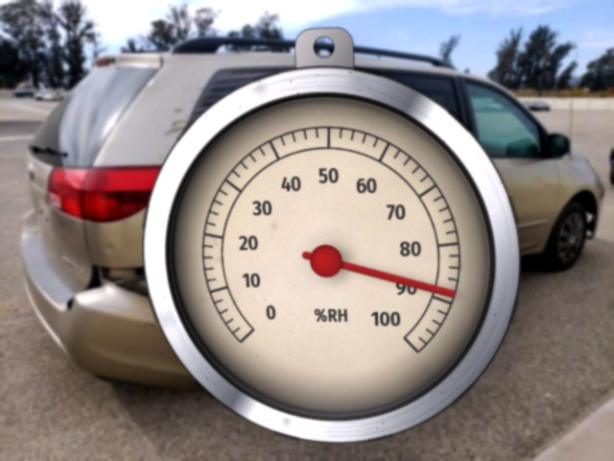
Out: 88 (%)
